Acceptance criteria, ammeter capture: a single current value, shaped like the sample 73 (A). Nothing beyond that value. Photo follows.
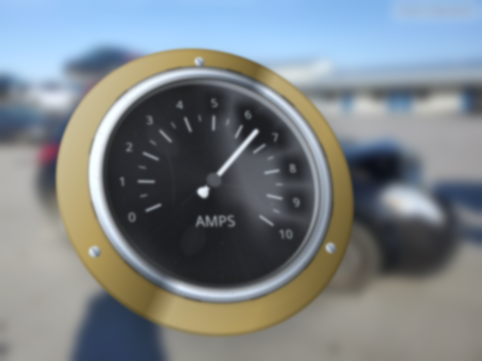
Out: 6.5 (A)
